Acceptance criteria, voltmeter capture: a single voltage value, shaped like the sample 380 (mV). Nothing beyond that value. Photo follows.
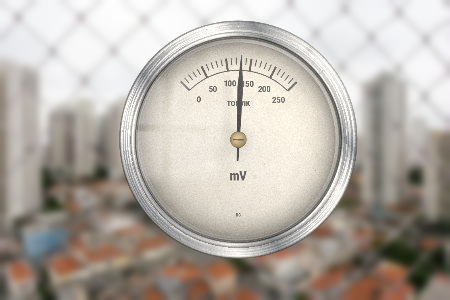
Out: 130 (mV)
